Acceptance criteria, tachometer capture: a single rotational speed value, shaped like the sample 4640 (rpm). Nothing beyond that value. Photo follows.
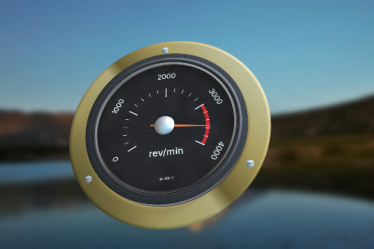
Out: 3600 (rpm)
